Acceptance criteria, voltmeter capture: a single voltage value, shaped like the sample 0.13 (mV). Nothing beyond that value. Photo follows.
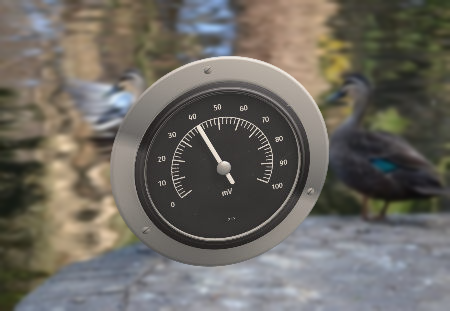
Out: 40 (mV)
